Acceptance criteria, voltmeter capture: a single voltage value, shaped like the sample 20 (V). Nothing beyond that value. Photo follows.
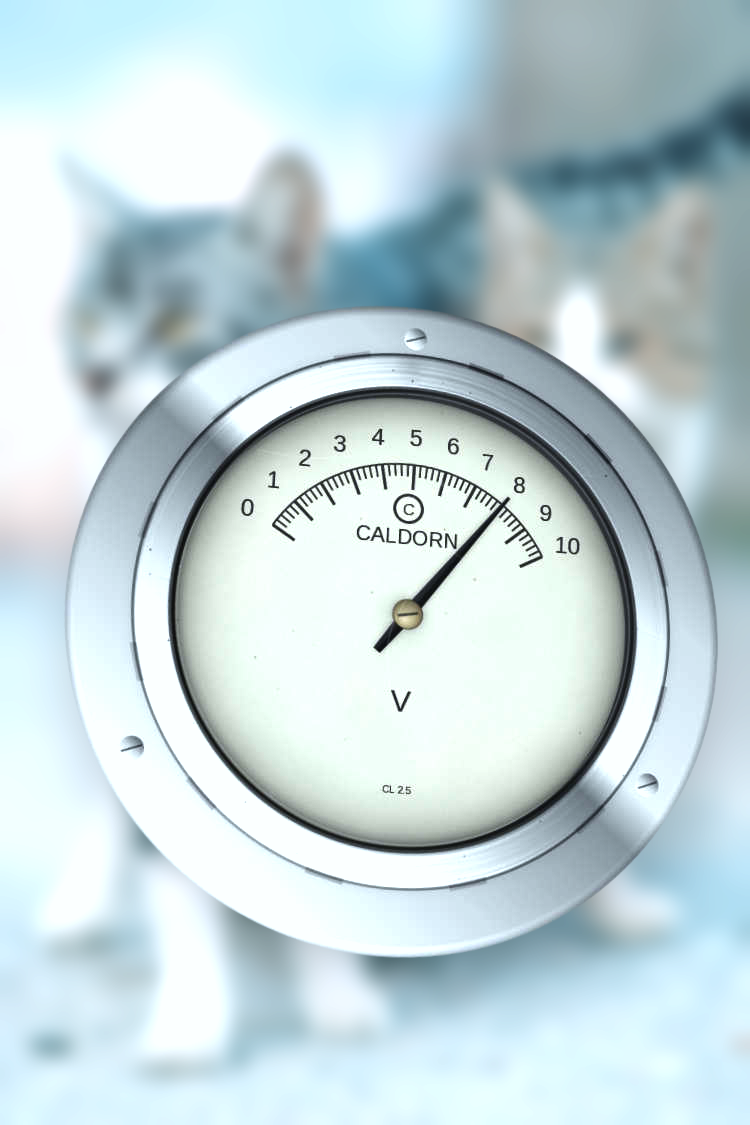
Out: 8 (V)
